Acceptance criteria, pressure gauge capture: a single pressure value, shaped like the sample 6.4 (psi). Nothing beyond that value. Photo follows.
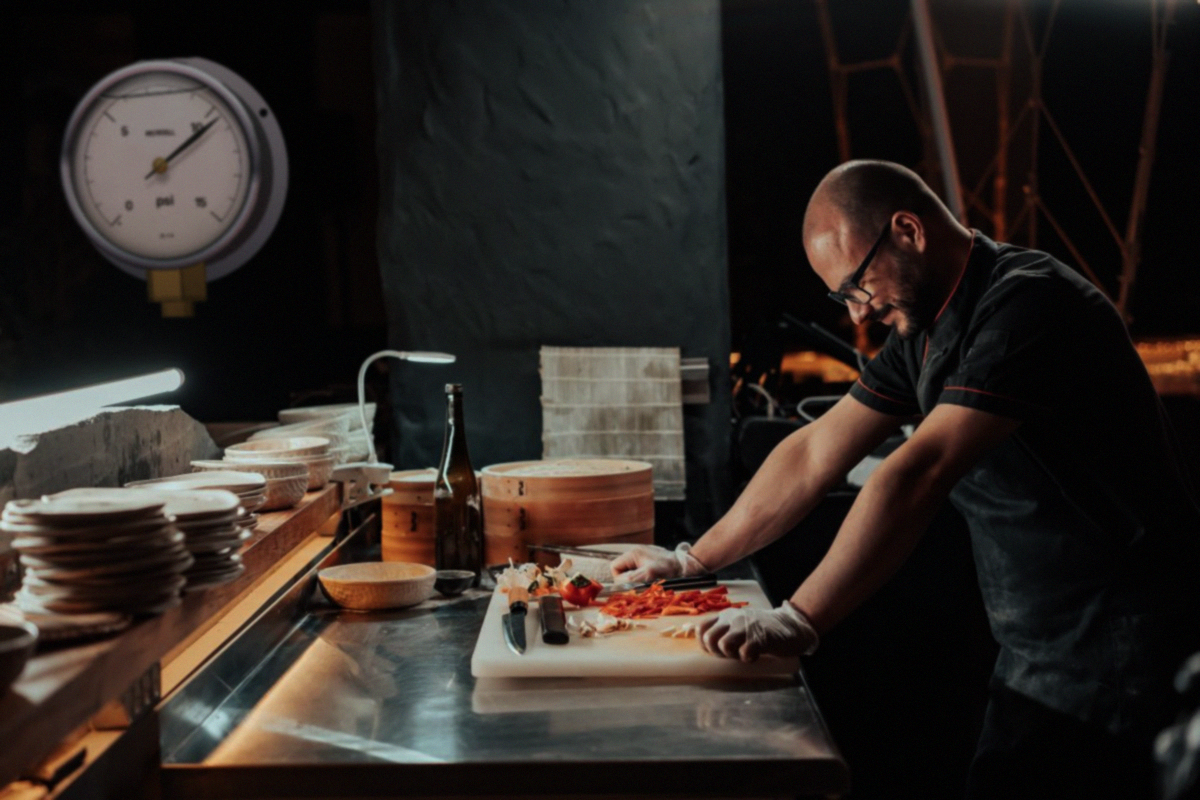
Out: 10.5 (psi)
